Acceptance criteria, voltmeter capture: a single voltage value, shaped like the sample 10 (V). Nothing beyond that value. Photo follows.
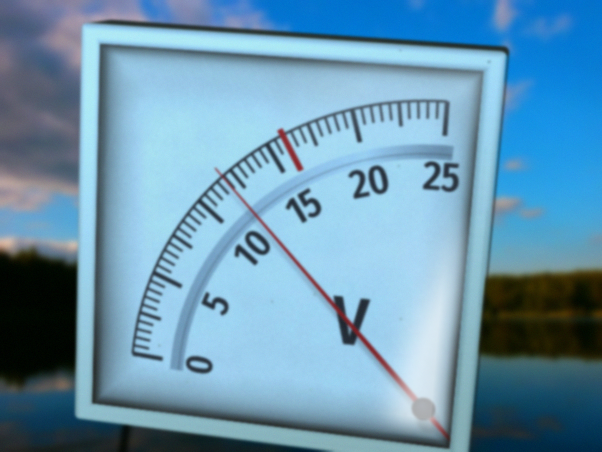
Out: 12 (V)
